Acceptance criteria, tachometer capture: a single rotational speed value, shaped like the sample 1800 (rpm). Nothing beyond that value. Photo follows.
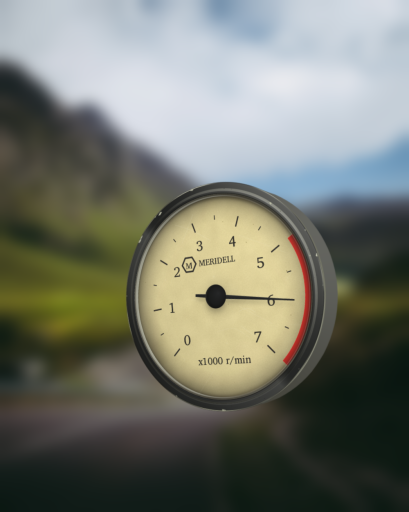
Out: 6000 (rpm)
